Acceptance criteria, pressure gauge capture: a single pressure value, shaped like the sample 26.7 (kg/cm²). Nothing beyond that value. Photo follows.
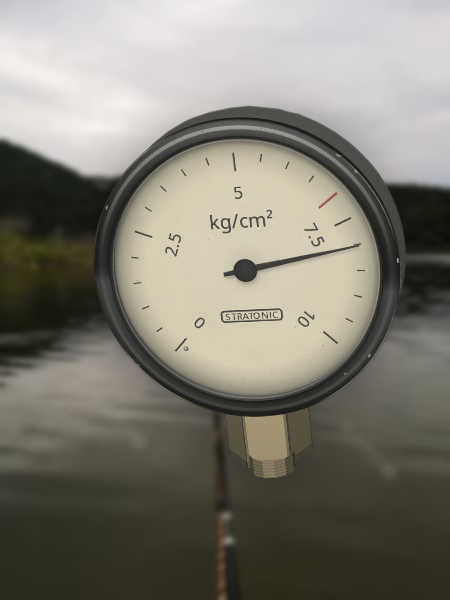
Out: 8 (kg/cm²)
